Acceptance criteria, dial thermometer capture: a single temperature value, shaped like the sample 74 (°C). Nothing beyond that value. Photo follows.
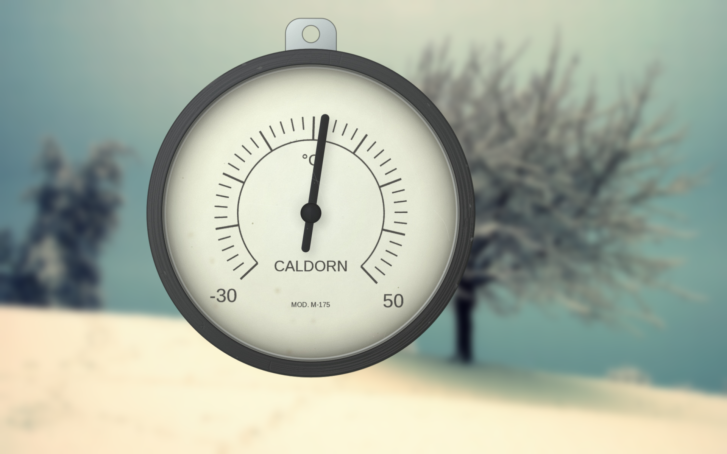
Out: 12 (°C)
